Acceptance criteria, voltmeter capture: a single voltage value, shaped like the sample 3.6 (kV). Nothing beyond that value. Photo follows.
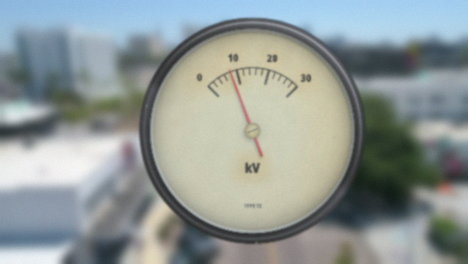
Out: 8 (kV)
